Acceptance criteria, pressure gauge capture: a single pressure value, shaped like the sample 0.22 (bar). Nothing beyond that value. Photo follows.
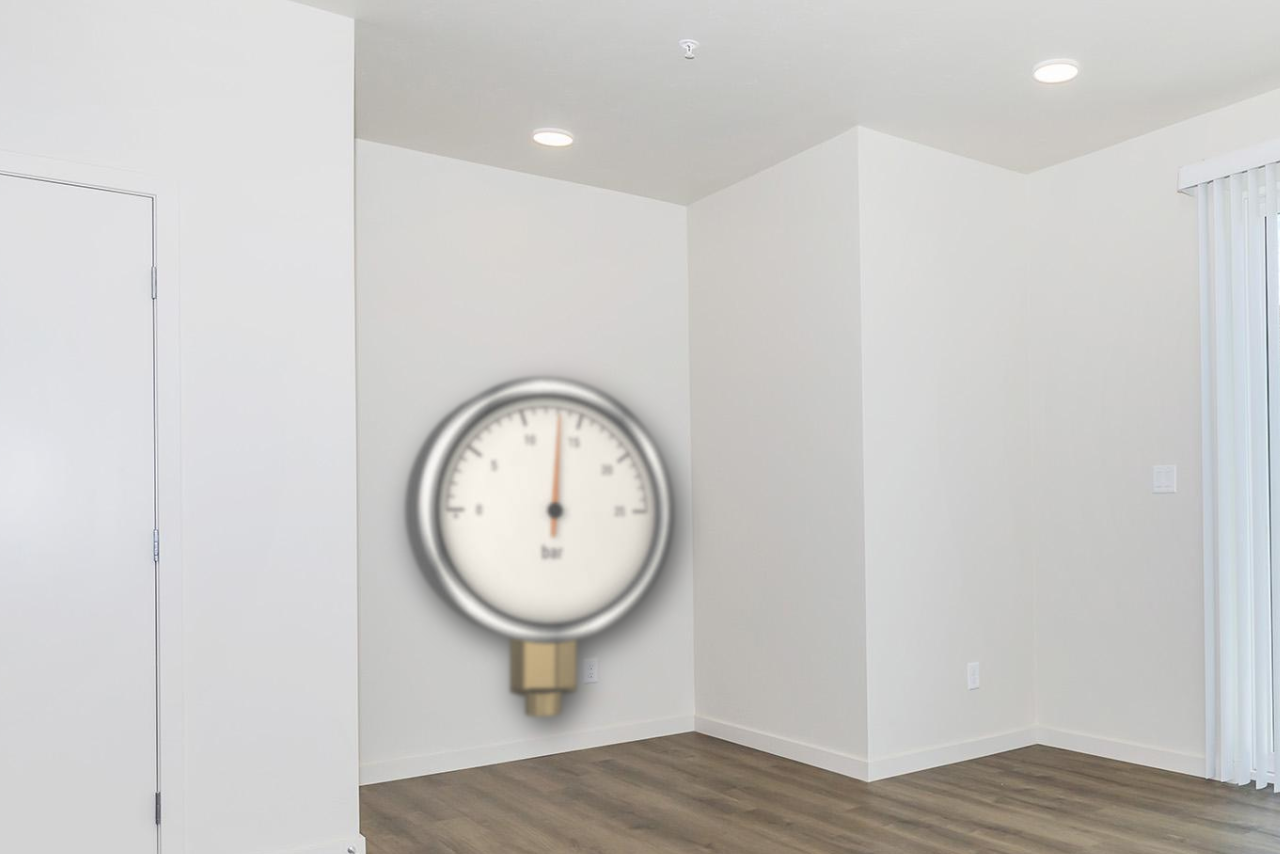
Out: 13 (bar)
